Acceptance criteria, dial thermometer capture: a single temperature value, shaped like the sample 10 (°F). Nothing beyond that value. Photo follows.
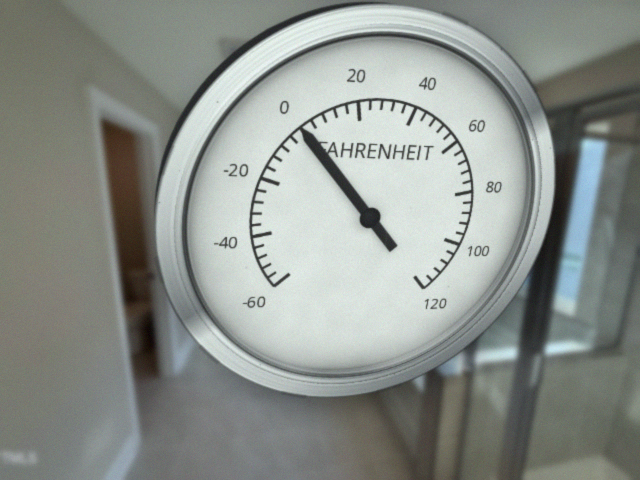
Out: 0 (°F)
